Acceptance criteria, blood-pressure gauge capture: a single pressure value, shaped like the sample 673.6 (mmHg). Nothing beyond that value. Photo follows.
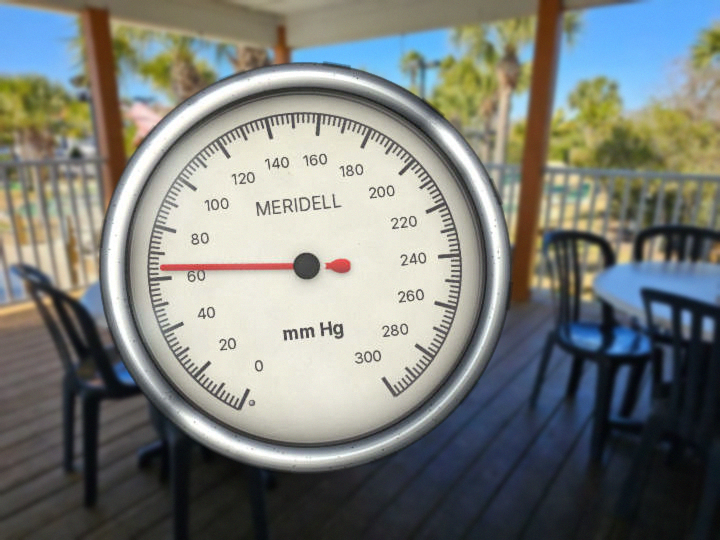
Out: 64 (mmHg)
